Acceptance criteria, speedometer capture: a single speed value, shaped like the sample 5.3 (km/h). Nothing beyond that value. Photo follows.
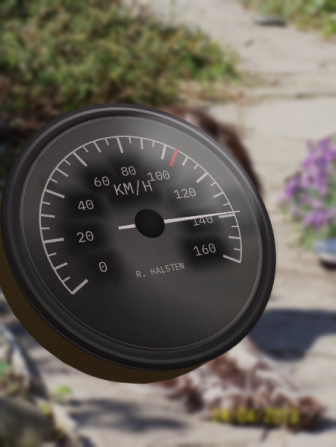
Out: 140 (km/h)
